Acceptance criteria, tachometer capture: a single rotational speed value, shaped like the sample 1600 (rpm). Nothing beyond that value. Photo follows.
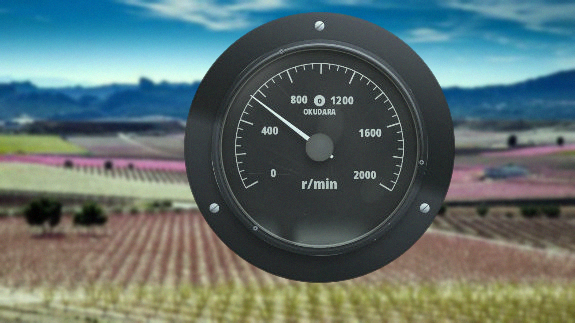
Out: 550 (rpm)
